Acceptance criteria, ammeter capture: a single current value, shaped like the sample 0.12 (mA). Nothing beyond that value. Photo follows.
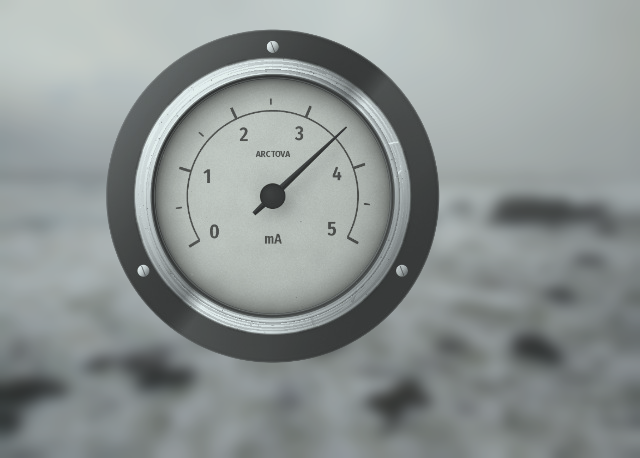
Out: 3.5 (mA)
